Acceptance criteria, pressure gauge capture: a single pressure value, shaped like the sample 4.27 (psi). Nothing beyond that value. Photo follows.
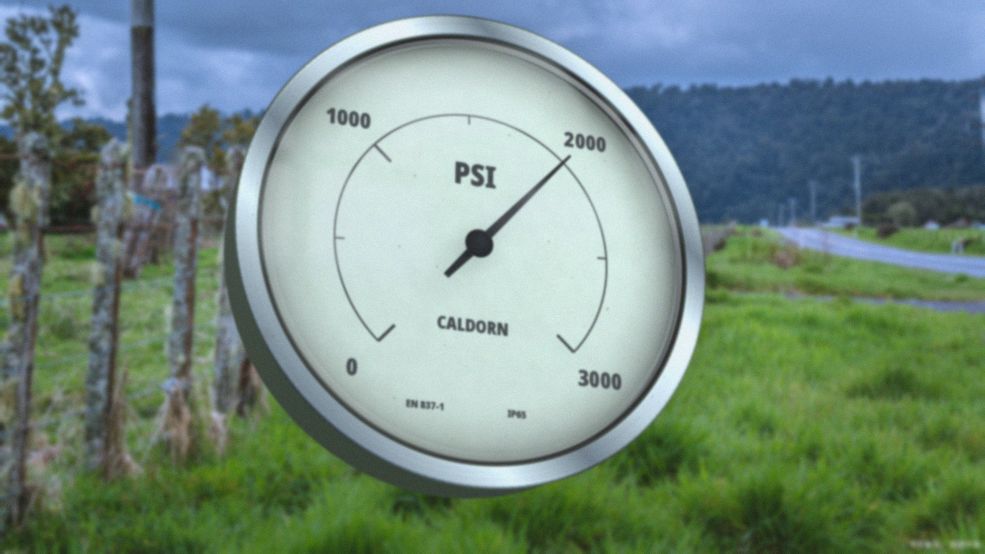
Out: 2000 (psi)
